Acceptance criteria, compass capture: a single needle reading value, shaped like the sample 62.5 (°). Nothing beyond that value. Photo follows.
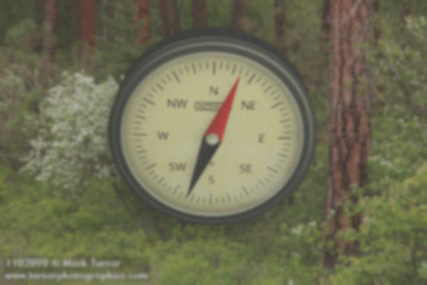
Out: 20 (°)
